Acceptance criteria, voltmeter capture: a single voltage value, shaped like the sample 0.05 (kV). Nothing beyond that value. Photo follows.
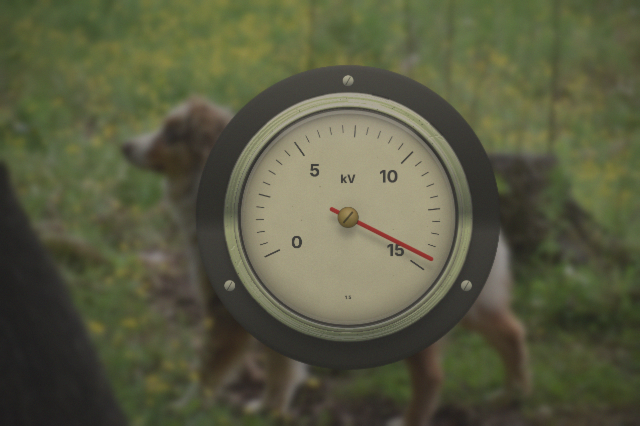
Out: 14.5 (kV)
